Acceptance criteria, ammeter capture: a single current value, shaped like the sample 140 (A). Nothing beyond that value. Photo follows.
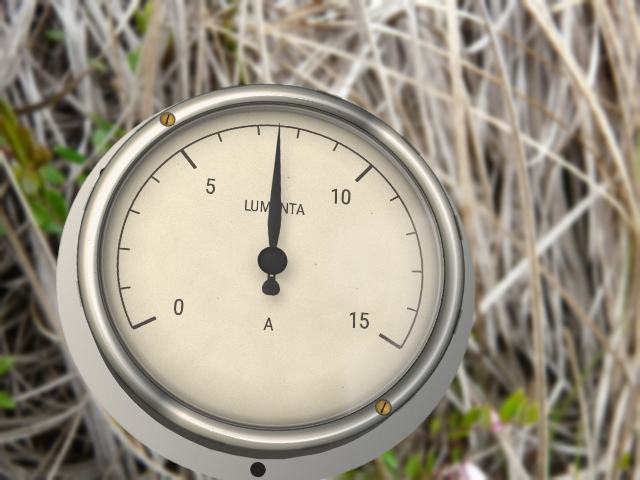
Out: 7.5 (A)
